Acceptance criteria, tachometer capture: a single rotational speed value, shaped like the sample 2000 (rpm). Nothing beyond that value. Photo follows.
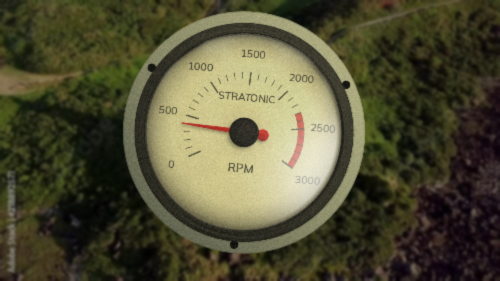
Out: 400 (rpm)
